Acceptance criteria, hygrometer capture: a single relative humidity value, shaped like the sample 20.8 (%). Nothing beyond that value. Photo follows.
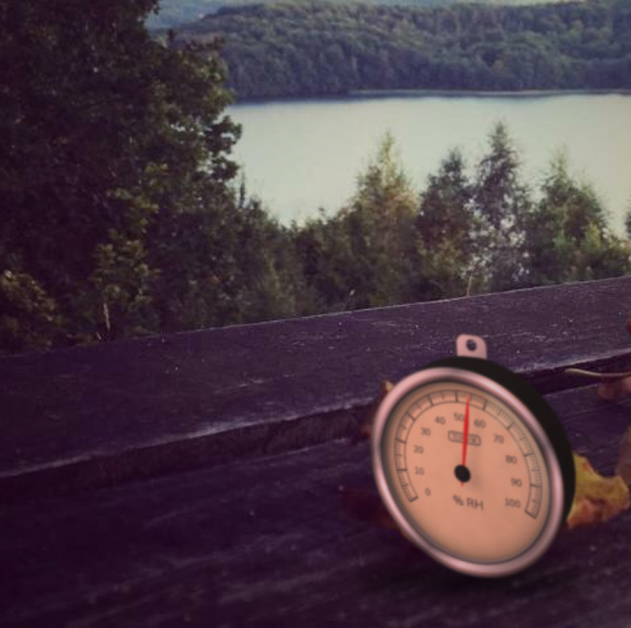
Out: 55 (%)
